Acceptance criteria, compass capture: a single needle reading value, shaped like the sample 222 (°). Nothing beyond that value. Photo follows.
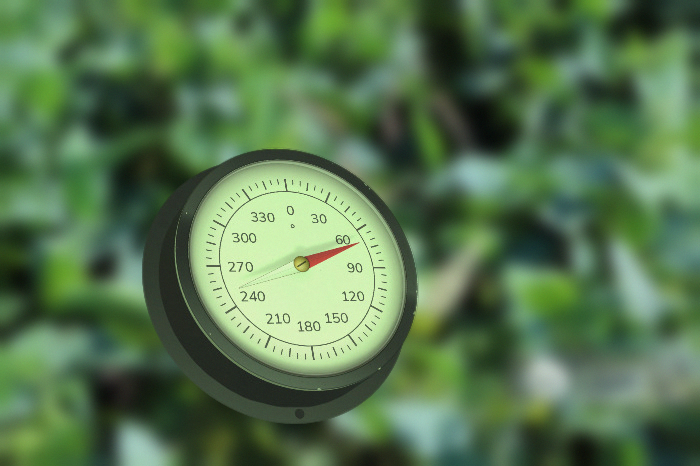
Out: 70 (°)
